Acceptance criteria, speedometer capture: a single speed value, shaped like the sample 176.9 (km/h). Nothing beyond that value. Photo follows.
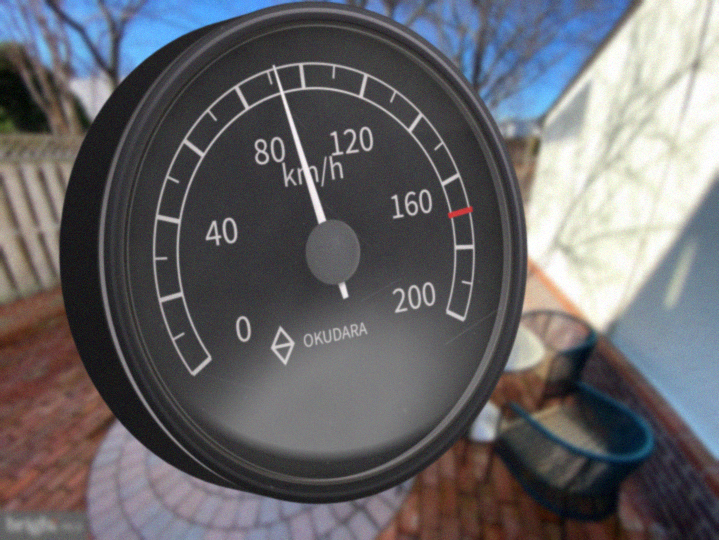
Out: 90 (km/h)
